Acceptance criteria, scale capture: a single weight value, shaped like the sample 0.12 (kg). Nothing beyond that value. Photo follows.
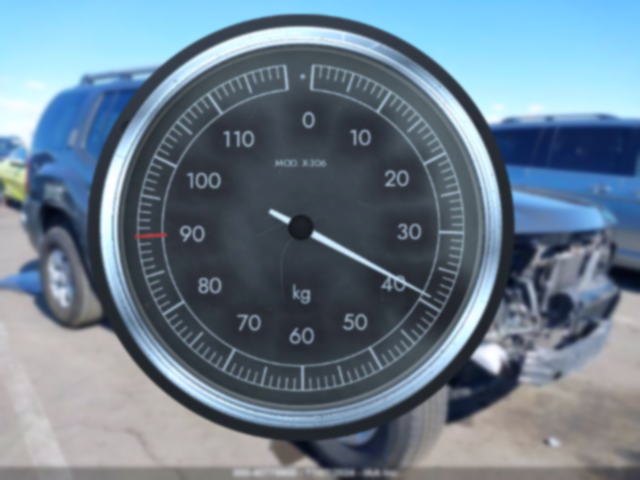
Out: 39 (kg)
